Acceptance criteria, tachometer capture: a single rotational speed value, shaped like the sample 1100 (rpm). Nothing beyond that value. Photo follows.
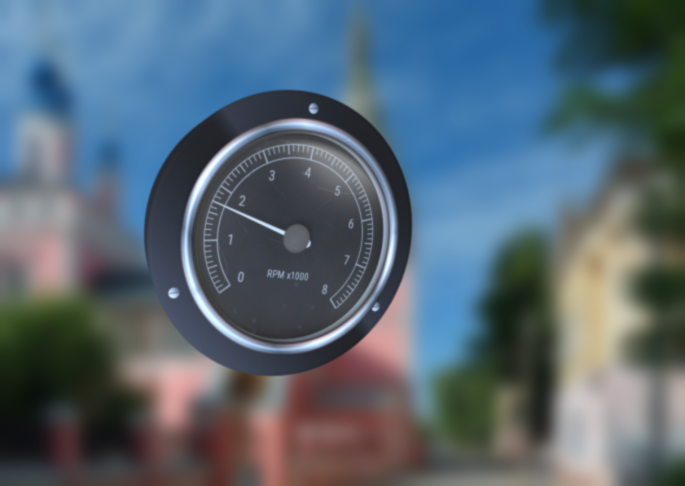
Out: 1700 (rpm)
